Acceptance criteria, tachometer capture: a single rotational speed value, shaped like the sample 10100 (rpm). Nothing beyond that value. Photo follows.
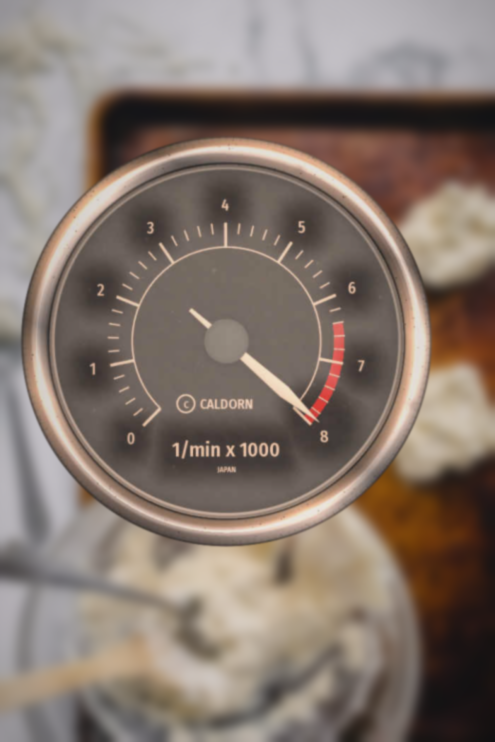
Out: 7900 (rpm)
